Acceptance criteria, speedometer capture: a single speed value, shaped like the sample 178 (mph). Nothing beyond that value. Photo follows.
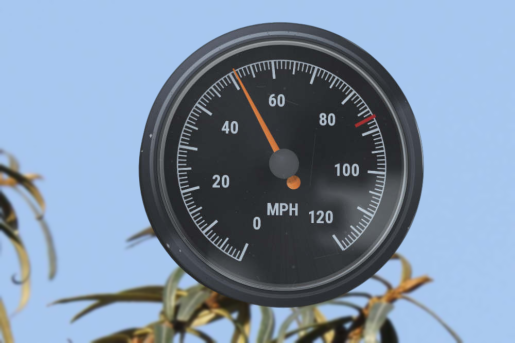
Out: 51 (mph)
